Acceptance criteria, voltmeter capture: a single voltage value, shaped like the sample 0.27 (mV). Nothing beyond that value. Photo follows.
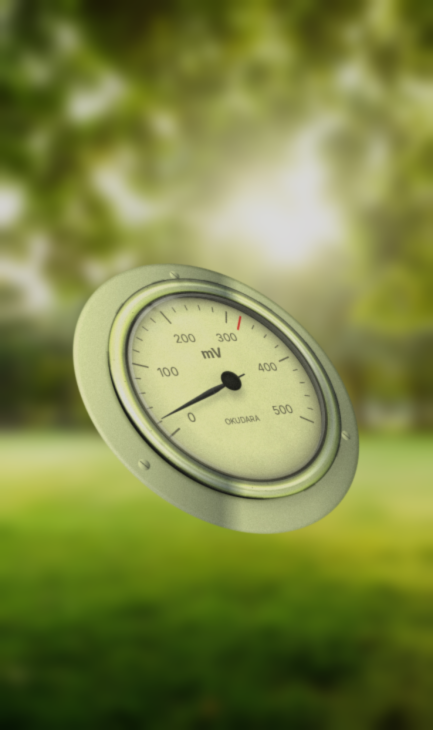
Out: 20 (mV)
